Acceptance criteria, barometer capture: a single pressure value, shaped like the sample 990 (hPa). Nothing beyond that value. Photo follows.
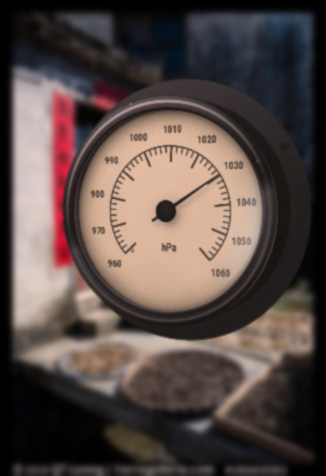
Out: 1030 (hPa)
